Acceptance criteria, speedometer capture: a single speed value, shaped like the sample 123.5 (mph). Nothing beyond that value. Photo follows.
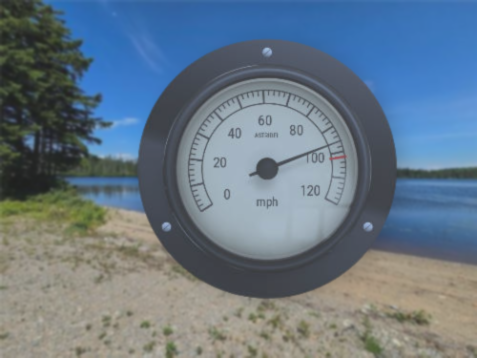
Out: 96 (mph)
